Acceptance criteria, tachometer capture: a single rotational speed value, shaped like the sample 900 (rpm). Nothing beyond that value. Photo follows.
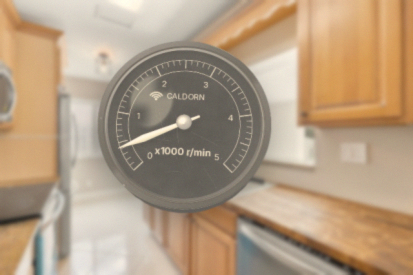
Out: 400 (rpm)
